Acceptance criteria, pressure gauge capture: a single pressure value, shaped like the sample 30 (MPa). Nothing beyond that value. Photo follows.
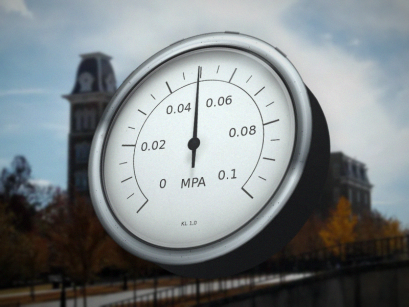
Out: 0.05 (MPa)
